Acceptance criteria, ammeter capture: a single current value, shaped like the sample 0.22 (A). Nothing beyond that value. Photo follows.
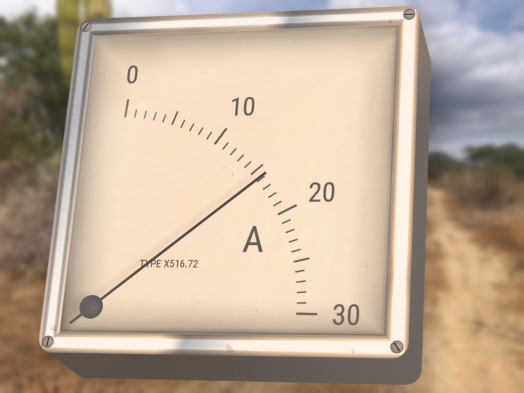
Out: 16 (A)
